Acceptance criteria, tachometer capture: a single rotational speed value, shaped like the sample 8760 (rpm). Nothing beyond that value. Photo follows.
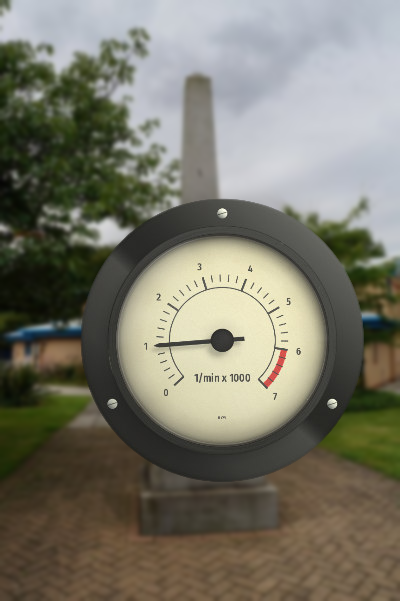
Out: 1000 (rpm)
